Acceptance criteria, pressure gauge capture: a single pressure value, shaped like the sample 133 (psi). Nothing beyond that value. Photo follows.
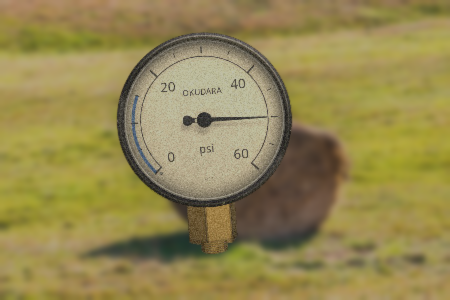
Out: 50 (psi)
